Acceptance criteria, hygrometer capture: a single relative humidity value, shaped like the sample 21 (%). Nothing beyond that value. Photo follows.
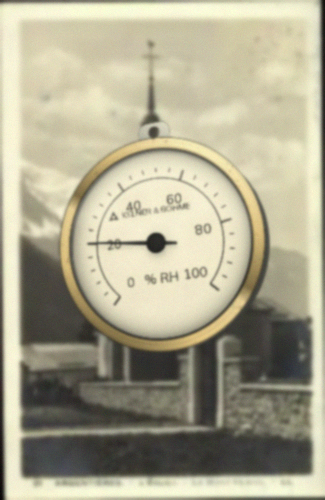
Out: 20 (%)
